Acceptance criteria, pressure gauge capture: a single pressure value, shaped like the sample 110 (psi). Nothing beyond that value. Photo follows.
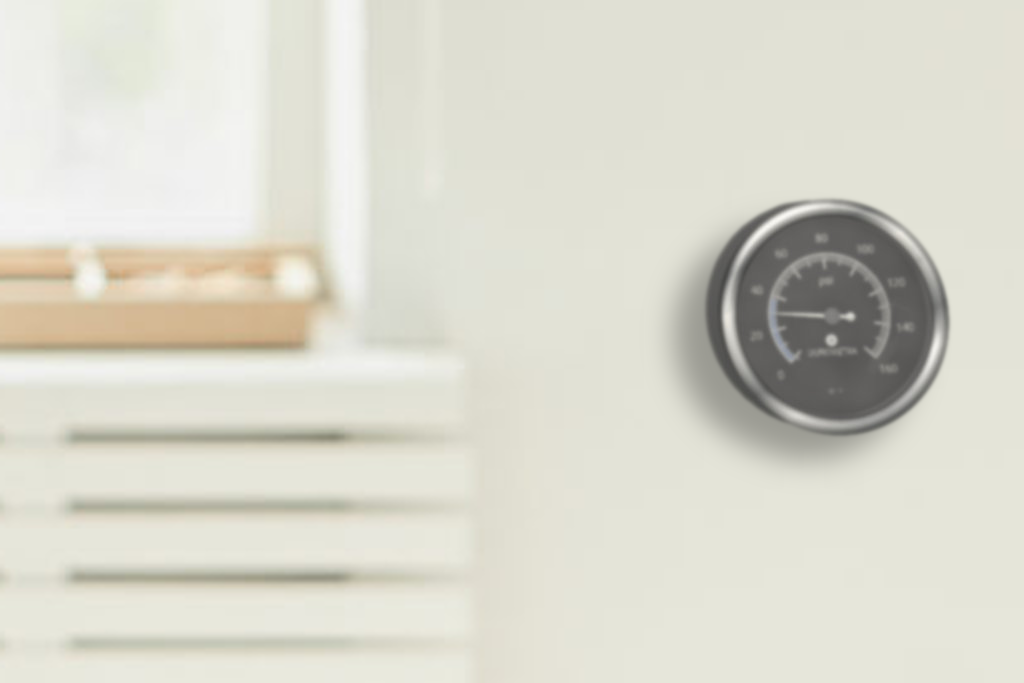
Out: 30 (psi)
